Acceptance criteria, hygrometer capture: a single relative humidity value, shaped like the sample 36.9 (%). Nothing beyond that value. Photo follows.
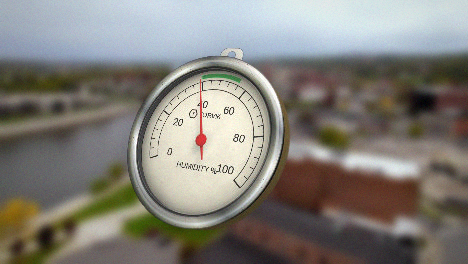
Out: 40 (%)
